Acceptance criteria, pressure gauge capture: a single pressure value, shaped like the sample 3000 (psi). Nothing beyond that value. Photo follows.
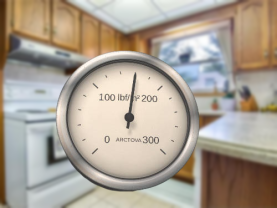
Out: 160 (psi)
